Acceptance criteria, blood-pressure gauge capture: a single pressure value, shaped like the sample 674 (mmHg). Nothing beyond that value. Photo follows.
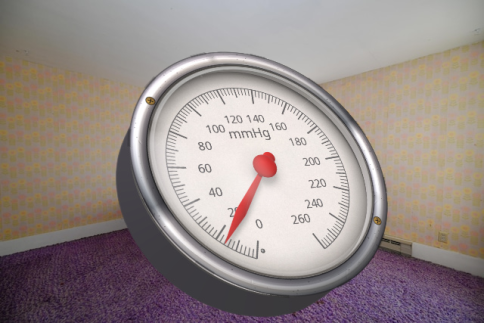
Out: 16 (mmHg)
